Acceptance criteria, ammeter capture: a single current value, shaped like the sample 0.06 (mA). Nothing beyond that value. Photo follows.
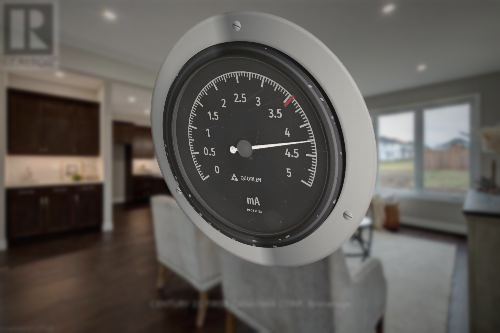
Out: 4.25 (mA)
